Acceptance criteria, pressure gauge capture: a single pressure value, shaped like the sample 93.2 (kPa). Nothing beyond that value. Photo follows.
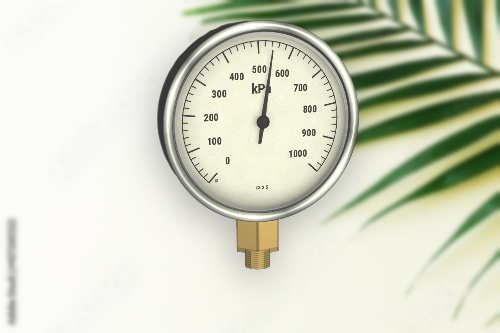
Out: 540 (kPa)
